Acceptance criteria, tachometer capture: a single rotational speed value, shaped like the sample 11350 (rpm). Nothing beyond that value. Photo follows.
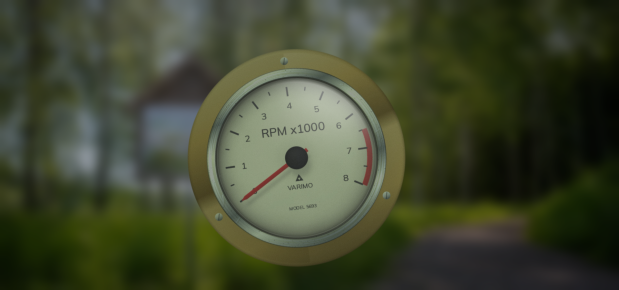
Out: 0 (rpm)
